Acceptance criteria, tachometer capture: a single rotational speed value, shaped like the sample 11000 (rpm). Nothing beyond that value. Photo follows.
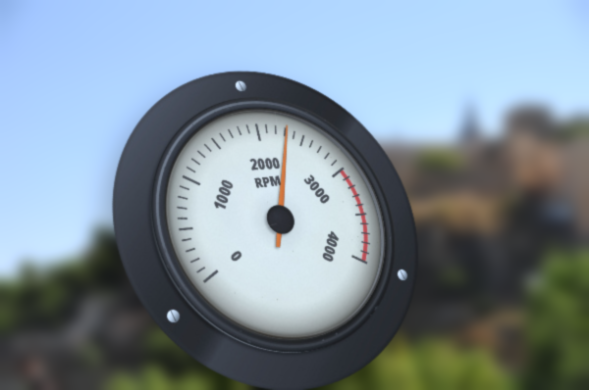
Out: 2300 (rpm)
